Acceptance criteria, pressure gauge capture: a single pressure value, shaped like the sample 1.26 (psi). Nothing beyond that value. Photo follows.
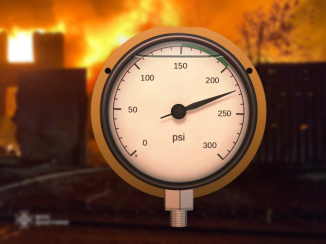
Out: 225 (psi)
